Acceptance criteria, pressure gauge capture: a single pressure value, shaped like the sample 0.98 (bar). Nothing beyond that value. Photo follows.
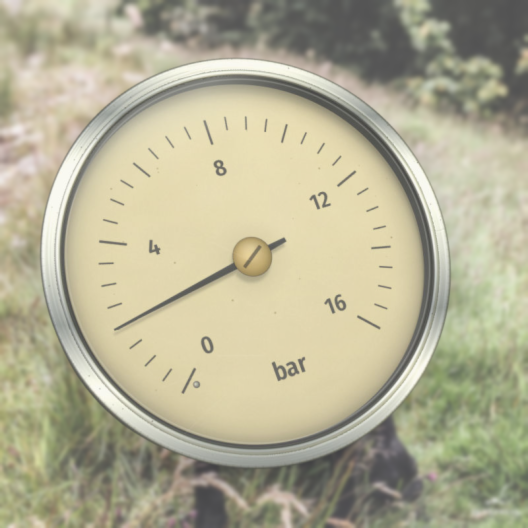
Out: 2 (bar)
